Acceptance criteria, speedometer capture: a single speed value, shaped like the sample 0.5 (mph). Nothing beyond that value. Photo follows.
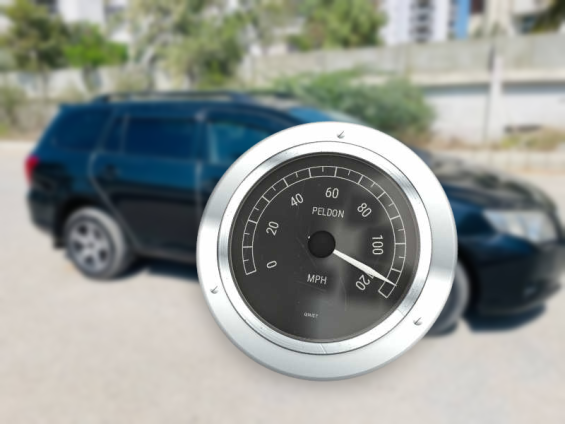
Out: 115 (mph)
